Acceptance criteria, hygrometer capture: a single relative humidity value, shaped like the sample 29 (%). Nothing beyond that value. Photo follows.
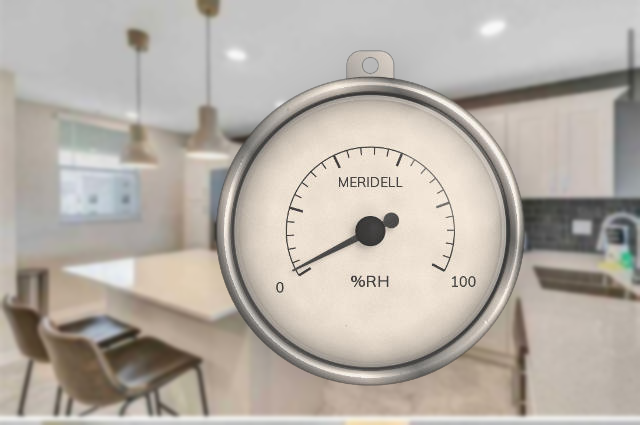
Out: 2 (%)
